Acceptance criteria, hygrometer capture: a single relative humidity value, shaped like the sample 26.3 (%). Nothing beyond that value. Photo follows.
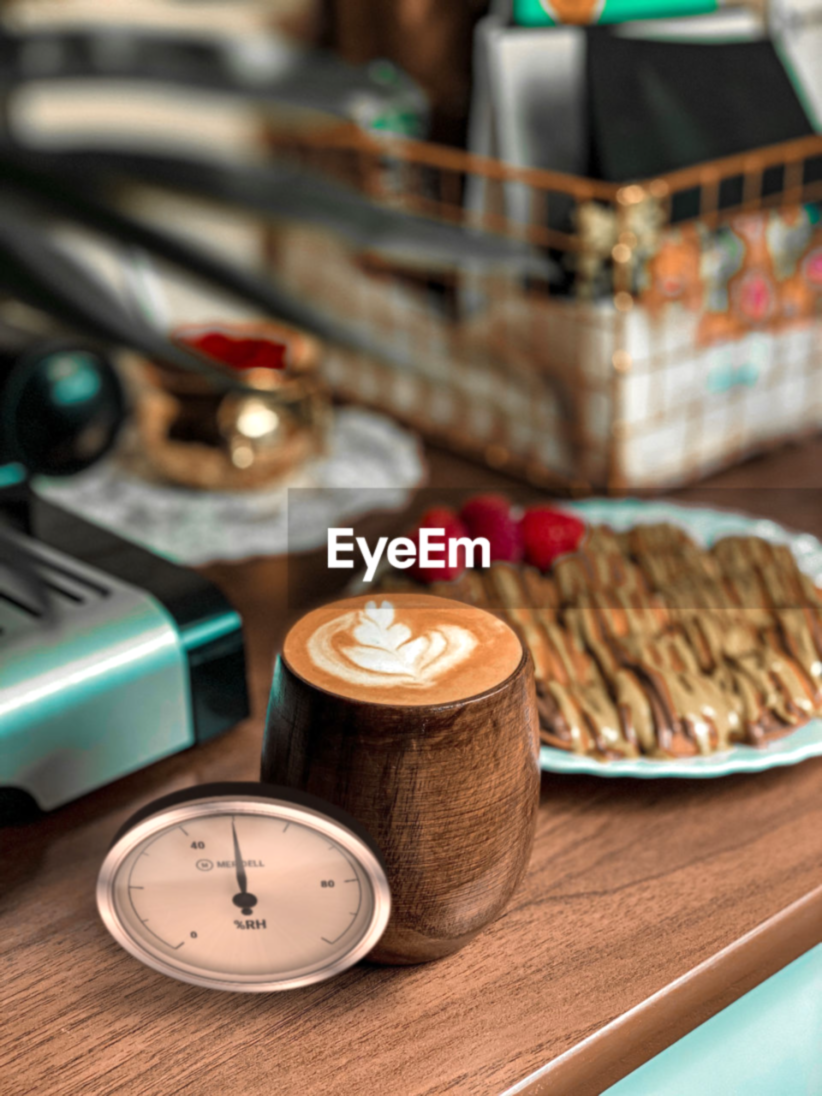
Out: 50 (%)
